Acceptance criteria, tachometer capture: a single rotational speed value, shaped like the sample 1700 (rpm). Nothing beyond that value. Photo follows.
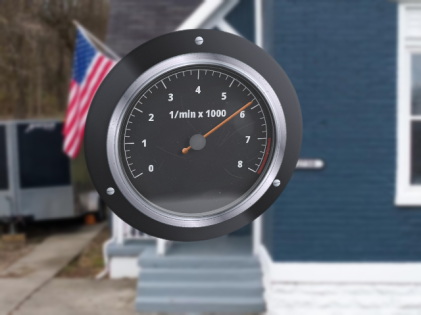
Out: 5800 (rpm)
